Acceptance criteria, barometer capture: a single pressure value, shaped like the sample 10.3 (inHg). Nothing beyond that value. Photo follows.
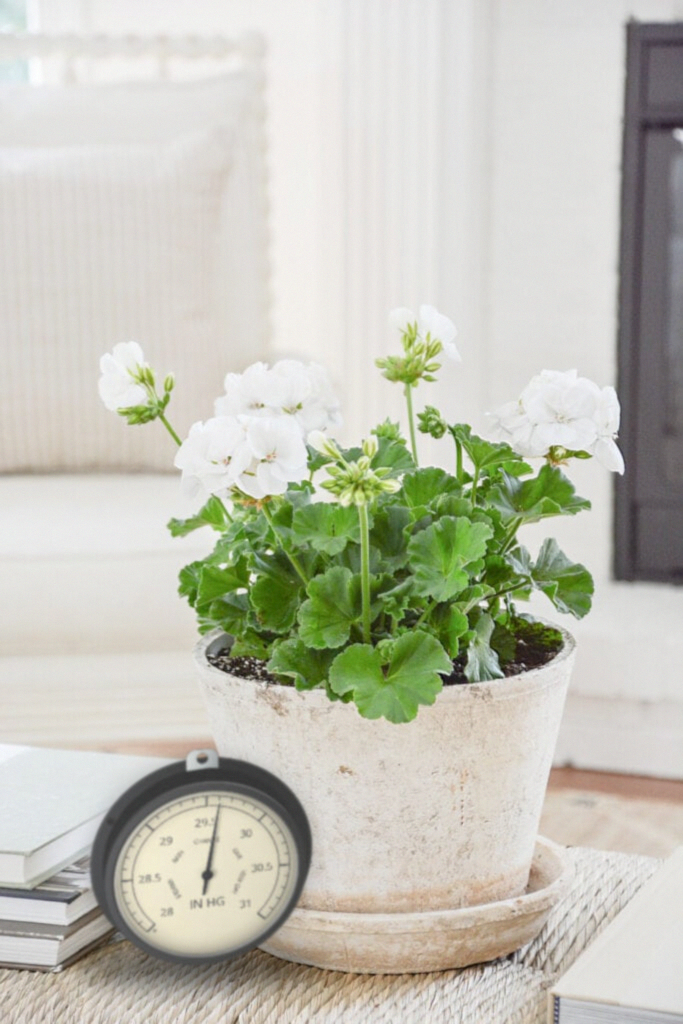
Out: 29.6 (inHg)
